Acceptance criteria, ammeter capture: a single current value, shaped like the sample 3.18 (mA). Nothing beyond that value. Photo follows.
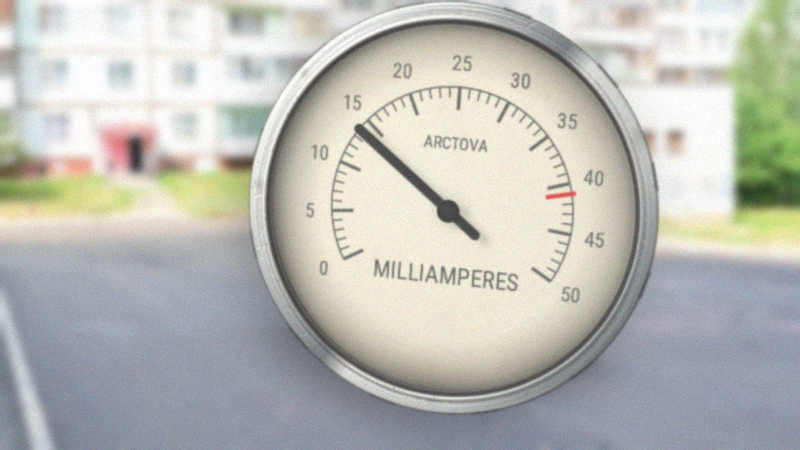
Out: 14 (mA)
